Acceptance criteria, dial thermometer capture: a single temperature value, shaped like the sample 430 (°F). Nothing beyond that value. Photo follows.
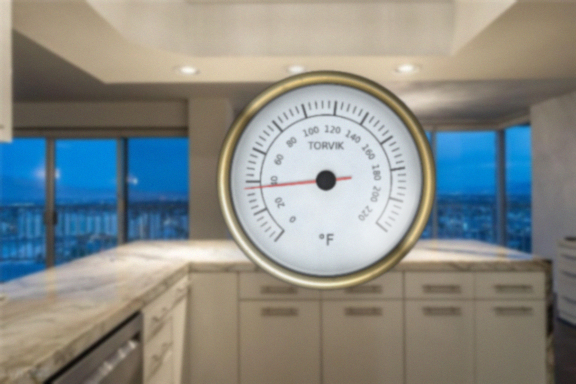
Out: 36 (°F)
